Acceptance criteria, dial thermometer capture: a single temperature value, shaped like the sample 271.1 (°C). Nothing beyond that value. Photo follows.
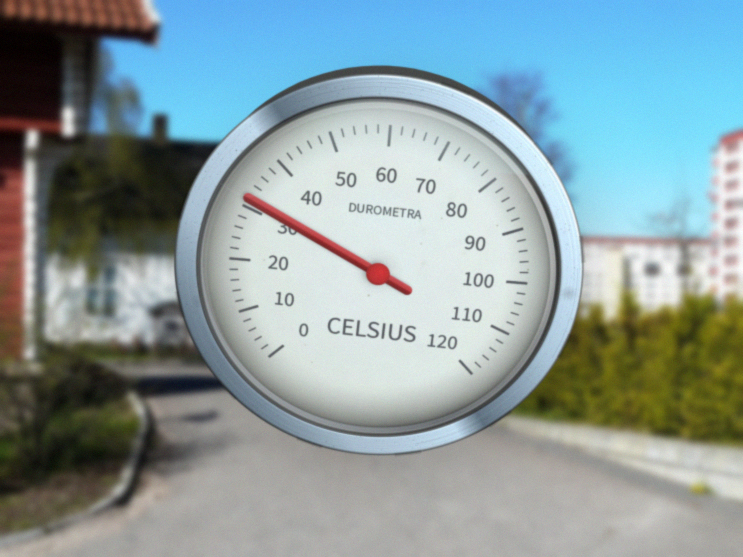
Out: 32 (°C)
